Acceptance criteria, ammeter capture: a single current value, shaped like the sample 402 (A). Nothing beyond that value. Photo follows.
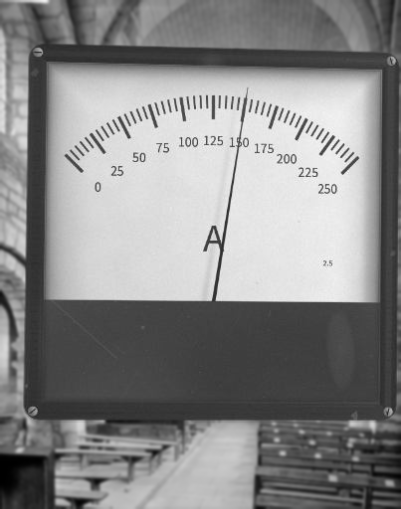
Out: 150 (A)
